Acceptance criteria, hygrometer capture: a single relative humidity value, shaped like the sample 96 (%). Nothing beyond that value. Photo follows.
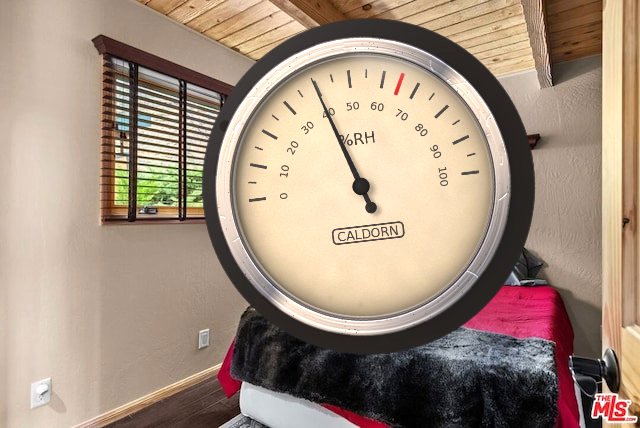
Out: 40 (%)
